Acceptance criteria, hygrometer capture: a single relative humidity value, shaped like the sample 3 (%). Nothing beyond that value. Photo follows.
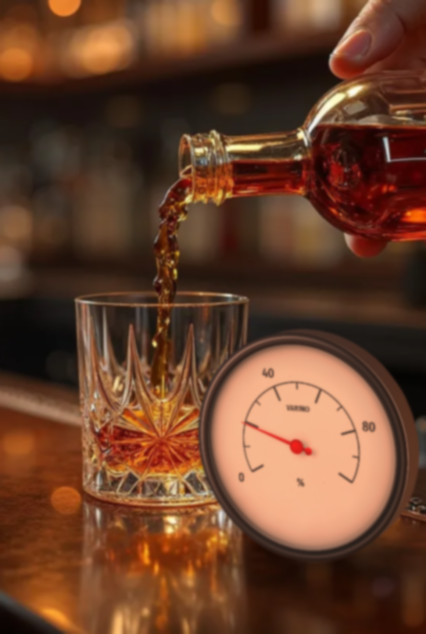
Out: 20 (%)
